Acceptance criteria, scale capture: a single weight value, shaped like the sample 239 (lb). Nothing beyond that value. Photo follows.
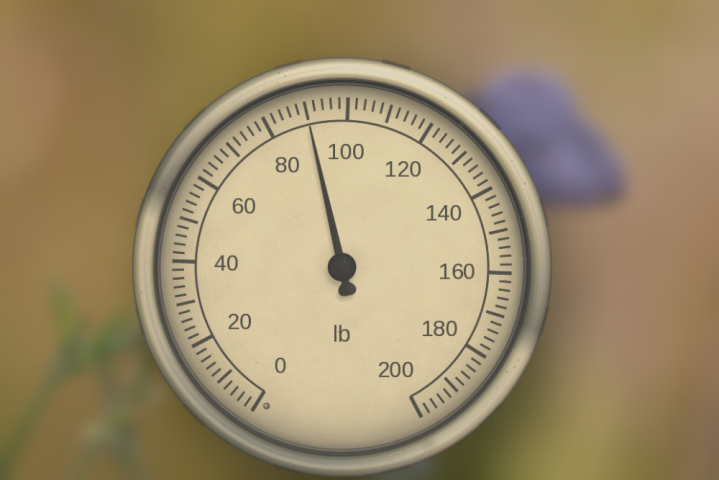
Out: 90 (lb)
